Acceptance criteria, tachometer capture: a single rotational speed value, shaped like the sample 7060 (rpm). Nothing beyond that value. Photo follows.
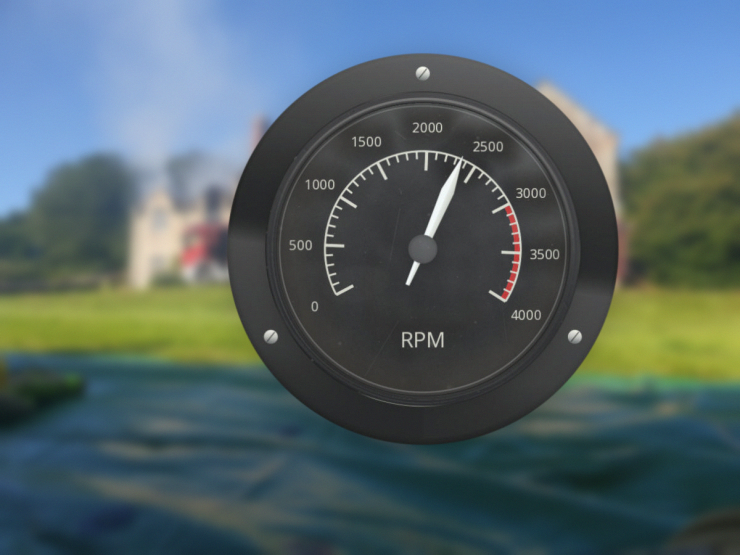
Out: 2350 (rpm)
